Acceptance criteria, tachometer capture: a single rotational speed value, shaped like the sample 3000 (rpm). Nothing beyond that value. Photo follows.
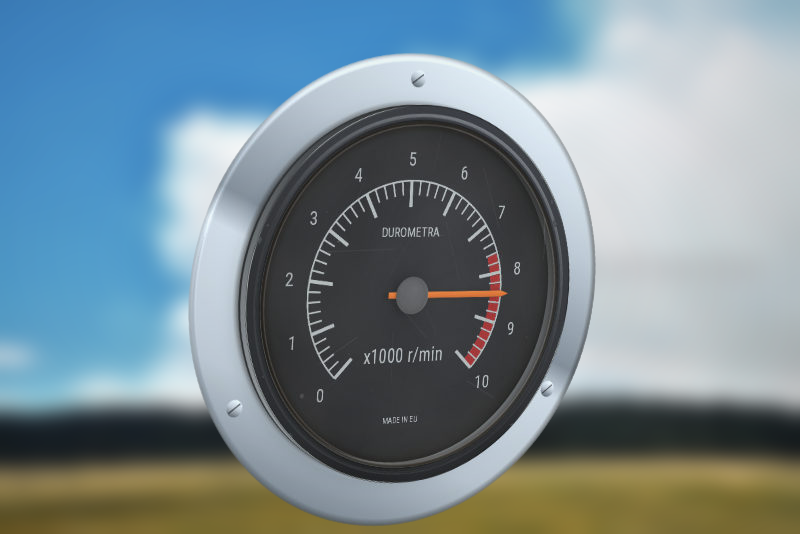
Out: 8400 (rpm)
